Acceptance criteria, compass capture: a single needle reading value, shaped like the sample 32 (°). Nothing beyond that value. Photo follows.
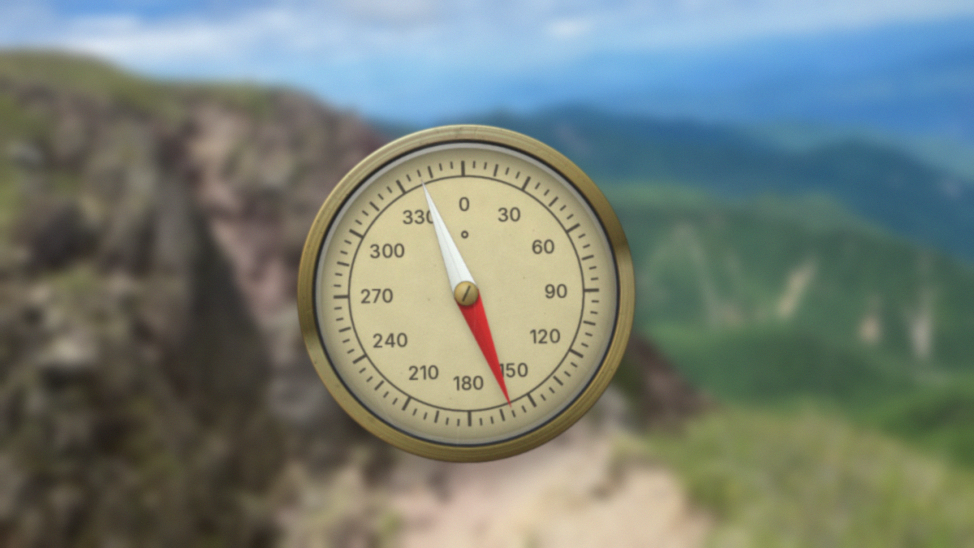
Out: 160 (°)
